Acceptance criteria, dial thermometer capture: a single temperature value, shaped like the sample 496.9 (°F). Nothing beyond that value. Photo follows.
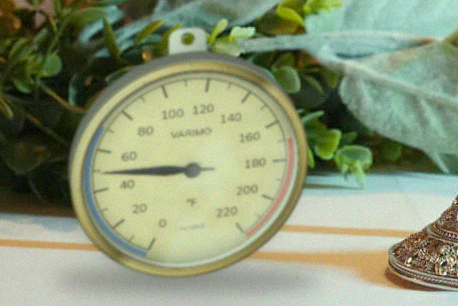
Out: 50 (°F)
